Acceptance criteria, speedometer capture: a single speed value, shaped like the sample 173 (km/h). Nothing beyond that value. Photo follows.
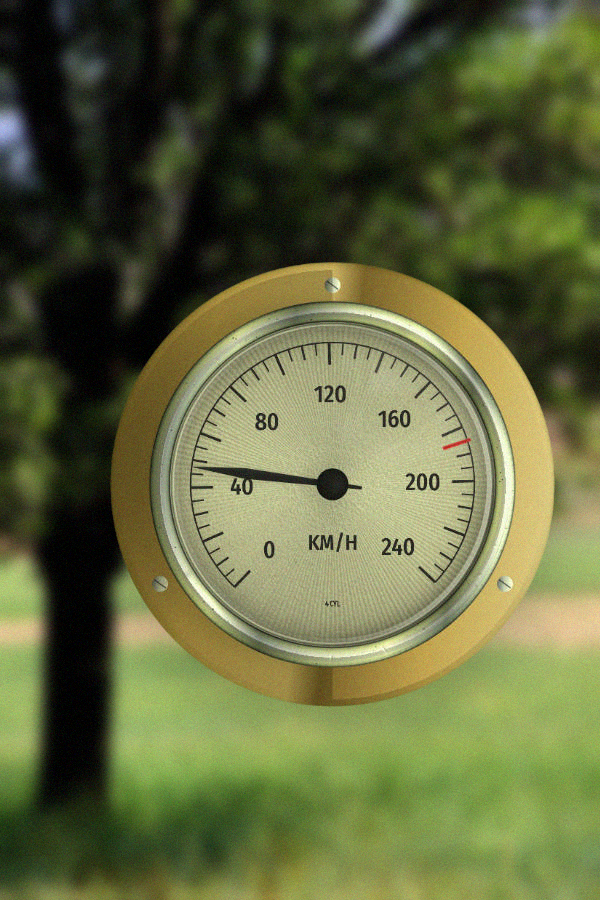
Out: 47.5 (km/h)
